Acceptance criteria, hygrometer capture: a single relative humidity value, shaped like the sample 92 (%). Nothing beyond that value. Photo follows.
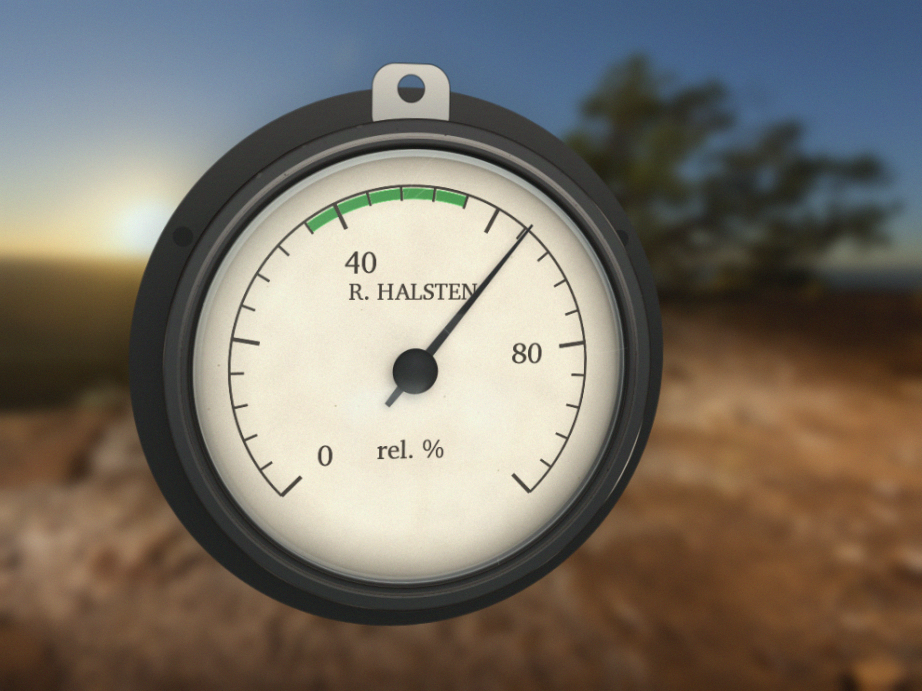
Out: 64 (%)
